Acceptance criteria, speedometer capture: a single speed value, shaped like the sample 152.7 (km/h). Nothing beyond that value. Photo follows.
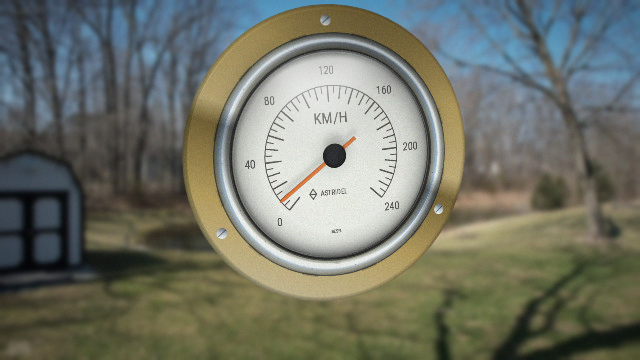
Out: 10 (km/h)
